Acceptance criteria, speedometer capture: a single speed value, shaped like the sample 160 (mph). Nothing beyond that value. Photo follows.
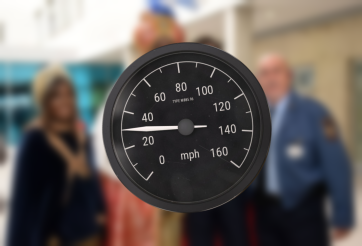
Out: 30 (mph)
